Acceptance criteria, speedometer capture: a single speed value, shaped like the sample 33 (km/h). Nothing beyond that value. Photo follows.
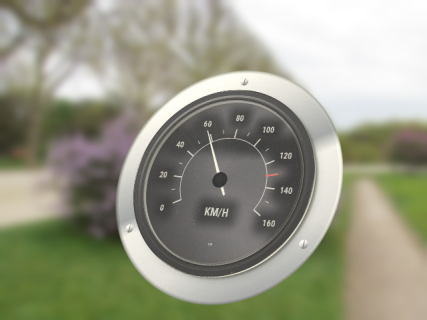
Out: 60 (km/h)
